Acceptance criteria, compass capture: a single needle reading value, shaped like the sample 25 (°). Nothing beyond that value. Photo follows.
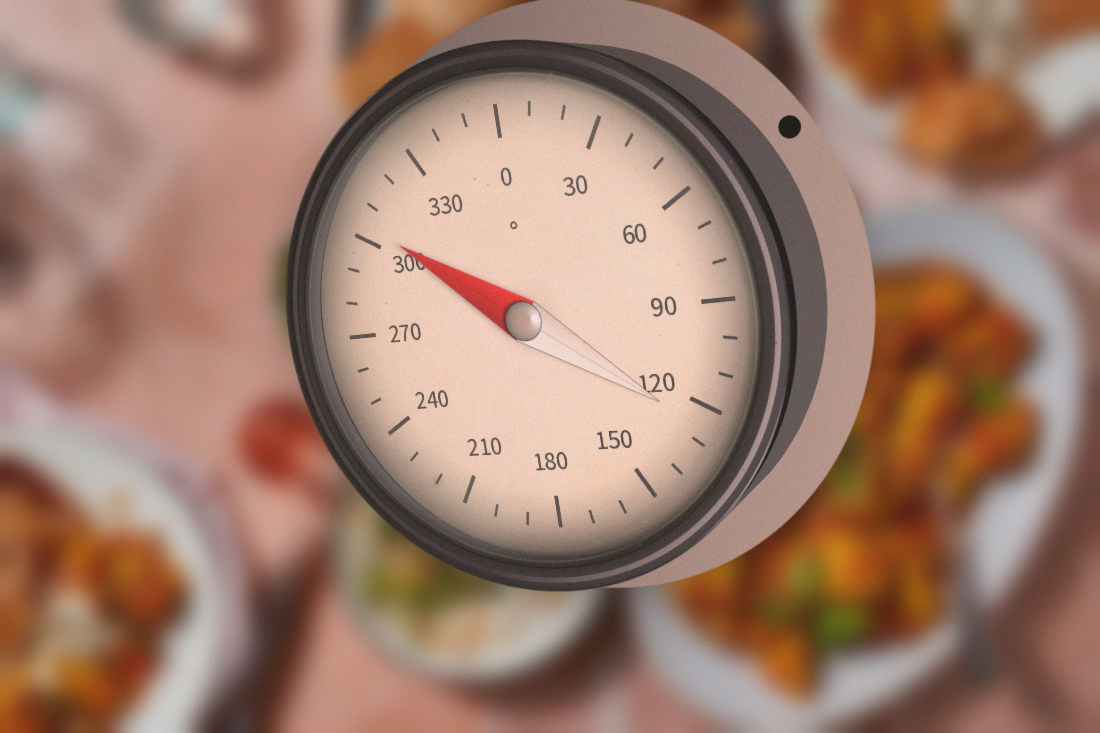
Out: 305 (°)
